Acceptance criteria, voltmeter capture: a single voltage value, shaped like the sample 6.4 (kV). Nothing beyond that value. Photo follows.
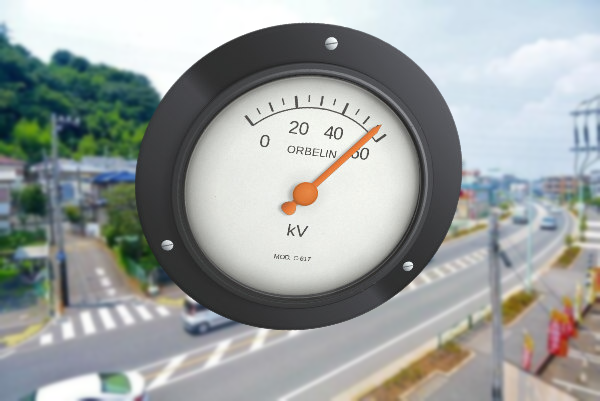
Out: 55 (kV)
